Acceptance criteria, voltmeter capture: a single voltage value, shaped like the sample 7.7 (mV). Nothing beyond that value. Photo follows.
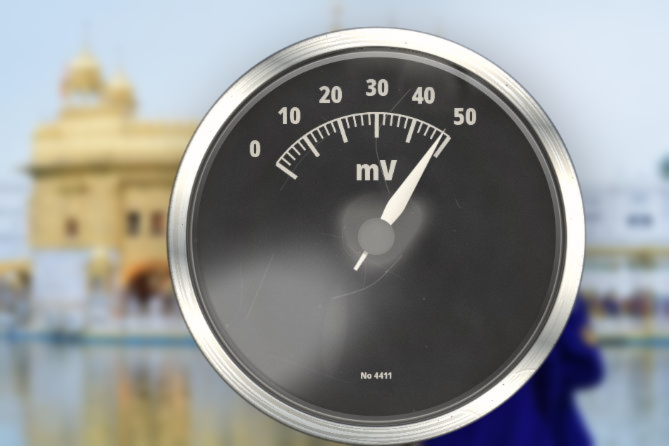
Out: 48 (mV)
